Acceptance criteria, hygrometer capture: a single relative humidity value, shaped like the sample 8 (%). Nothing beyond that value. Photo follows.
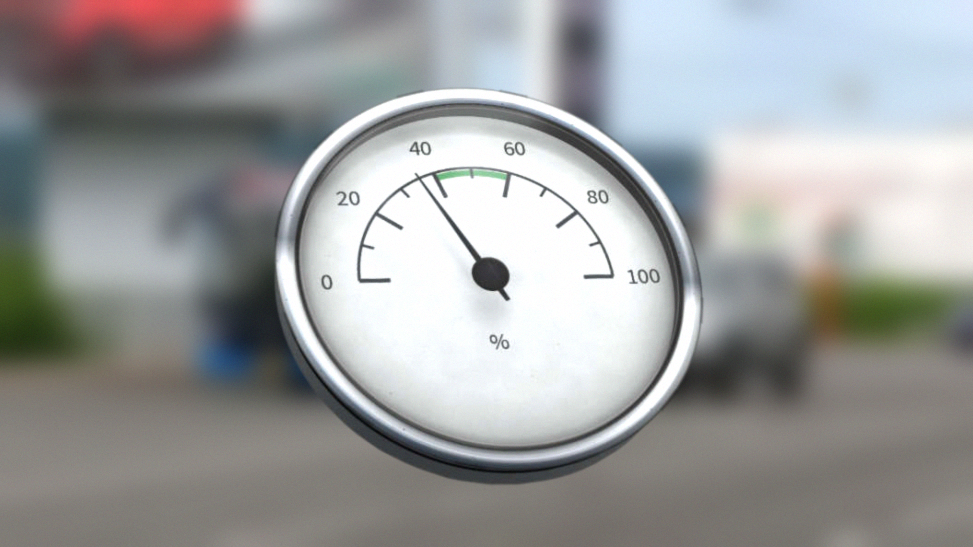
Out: 35 (%)
